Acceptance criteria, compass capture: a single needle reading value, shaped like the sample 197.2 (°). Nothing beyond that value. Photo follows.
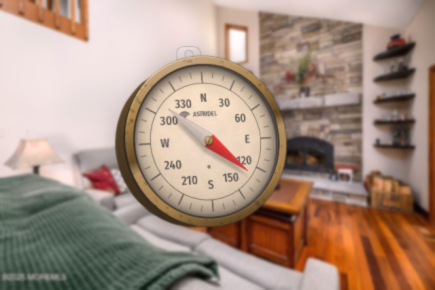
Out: 130 (°)
